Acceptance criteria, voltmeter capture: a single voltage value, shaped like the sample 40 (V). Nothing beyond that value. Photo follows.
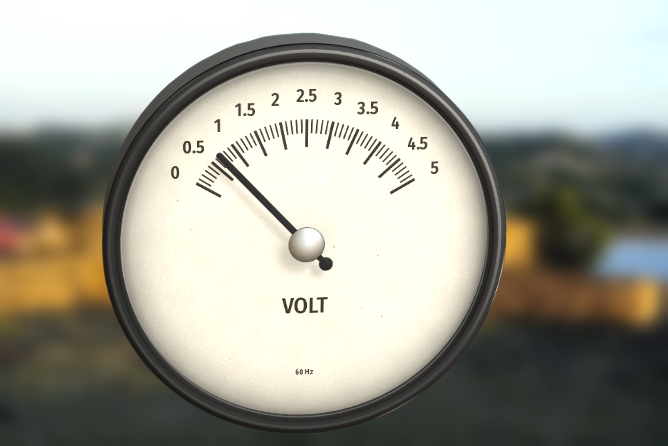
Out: 0.7 (V)
